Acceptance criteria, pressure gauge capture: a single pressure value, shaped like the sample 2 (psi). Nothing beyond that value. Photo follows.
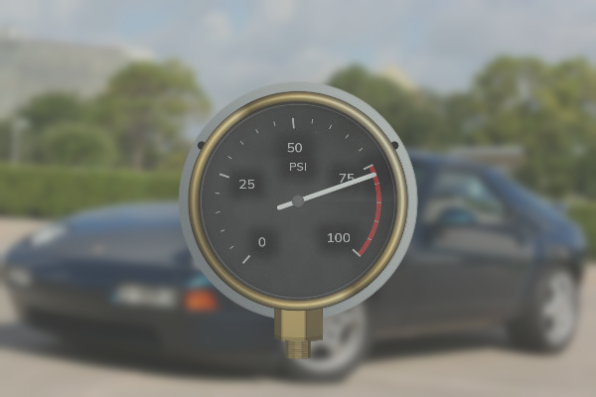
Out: 77.5 (psi)
